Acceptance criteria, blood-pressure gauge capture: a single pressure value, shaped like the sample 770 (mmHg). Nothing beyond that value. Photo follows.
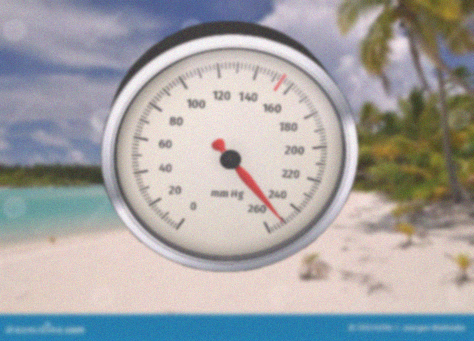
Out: 250 (mmHg)
